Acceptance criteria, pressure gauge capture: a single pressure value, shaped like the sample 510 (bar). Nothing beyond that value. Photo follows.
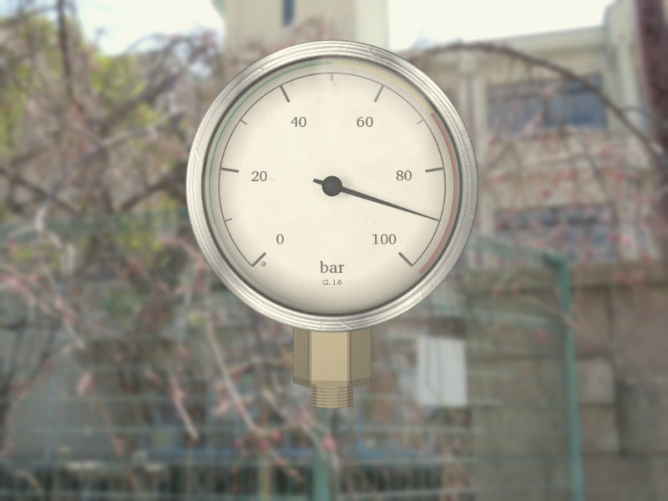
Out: 90 (bar)
